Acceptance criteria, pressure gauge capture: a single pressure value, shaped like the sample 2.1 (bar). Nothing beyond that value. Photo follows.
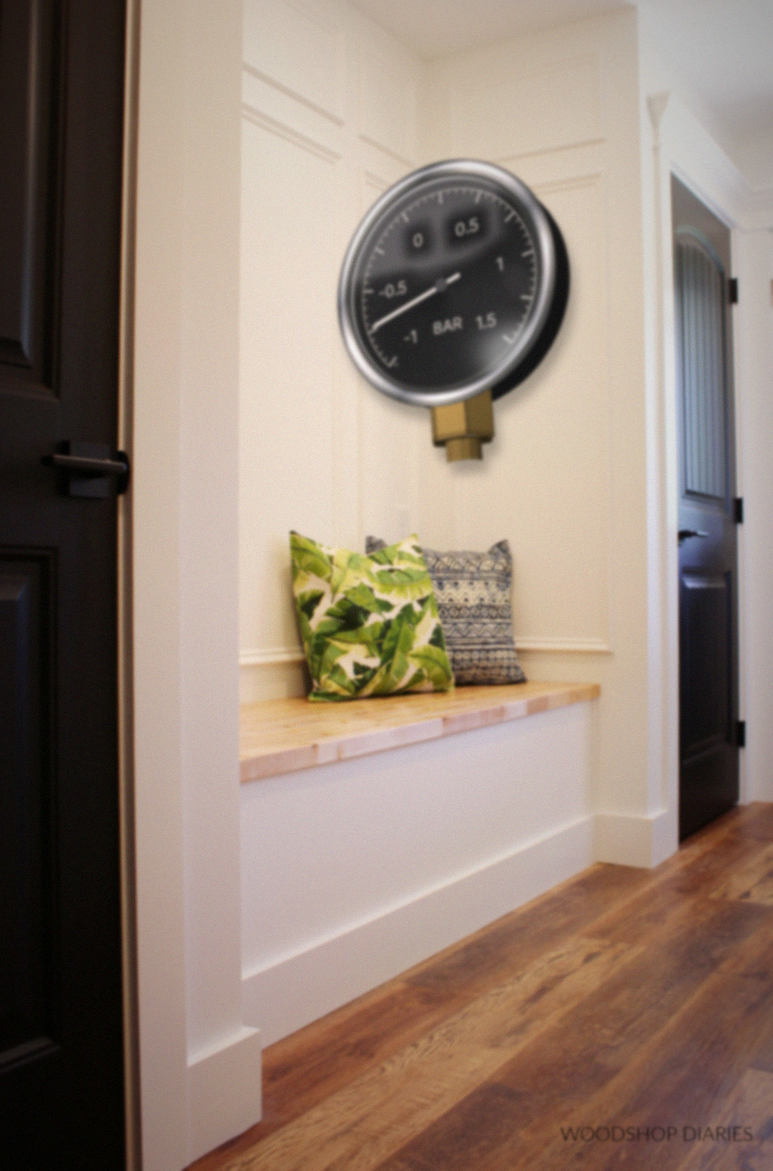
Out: -0.75 (bar)
